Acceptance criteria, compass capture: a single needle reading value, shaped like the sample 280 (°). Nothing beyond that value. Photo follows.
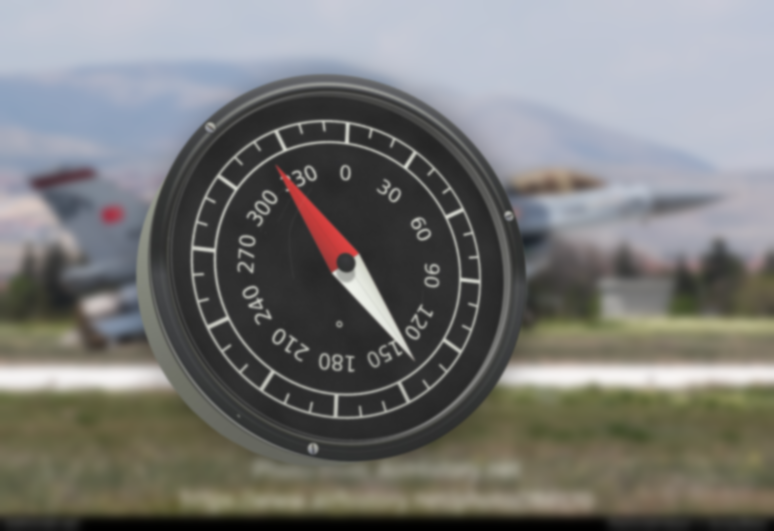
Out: 320 (°)
